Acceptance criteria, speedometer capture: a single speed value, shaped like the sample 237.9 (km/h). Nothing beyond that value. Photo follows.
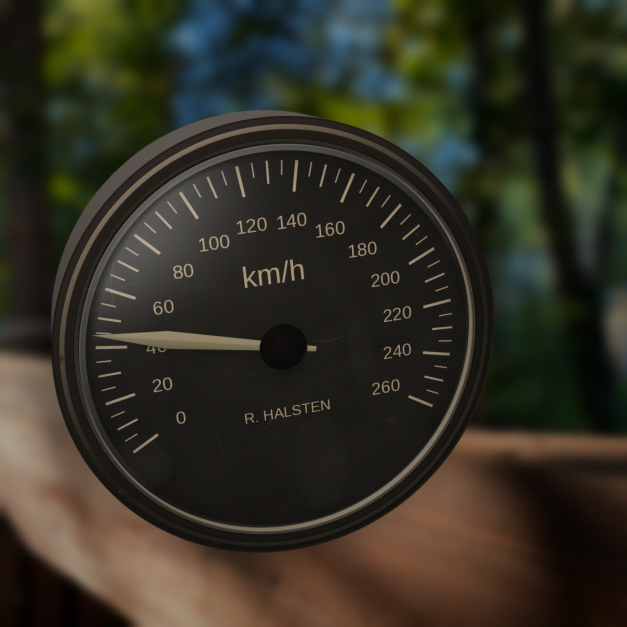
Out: 45 (km/h)
